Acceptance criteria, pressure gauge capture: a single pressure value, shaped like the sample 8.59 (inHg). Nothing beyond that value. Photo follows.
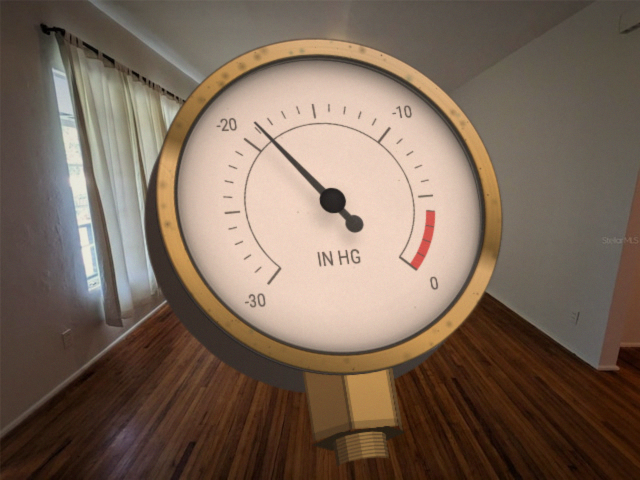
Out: -19 (inHg)
